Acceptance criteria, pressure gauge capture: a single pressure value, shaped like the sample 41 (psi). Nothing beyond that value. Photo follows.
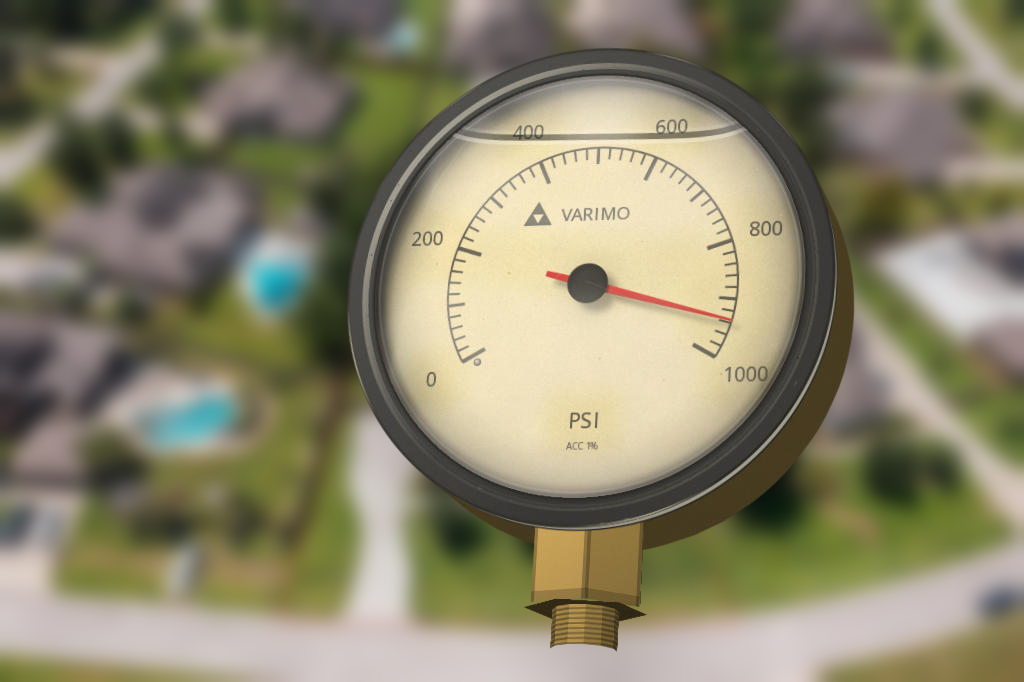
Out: 940 (psi)
